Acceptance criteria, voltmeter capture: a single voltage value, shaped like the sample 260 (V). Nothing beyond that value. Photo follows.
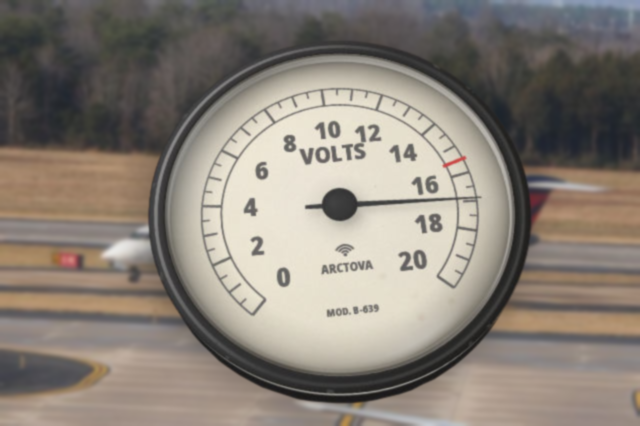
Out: 17 (V)
